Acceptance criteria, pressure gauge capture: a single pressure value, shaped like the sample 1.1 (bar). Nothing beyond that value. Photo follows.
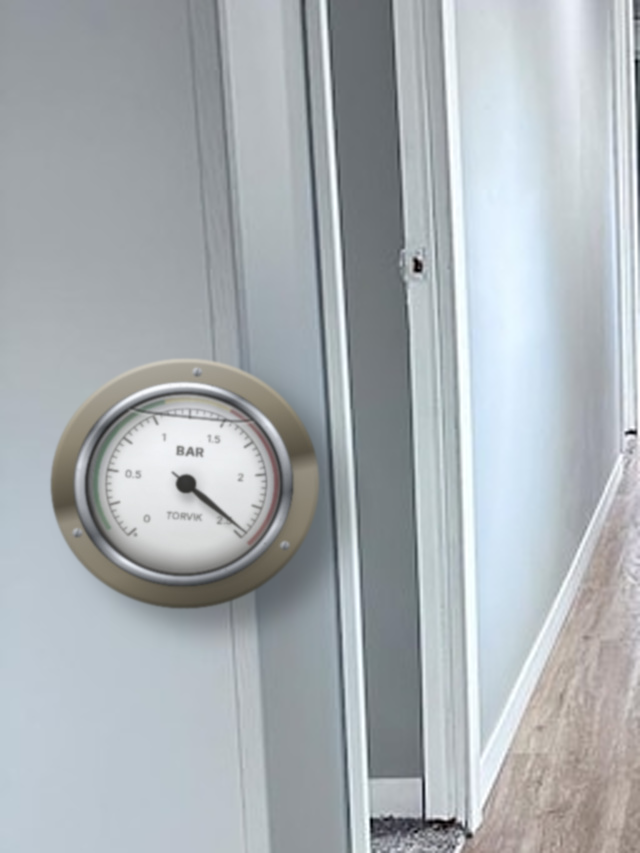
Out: 2.45 (bar)
